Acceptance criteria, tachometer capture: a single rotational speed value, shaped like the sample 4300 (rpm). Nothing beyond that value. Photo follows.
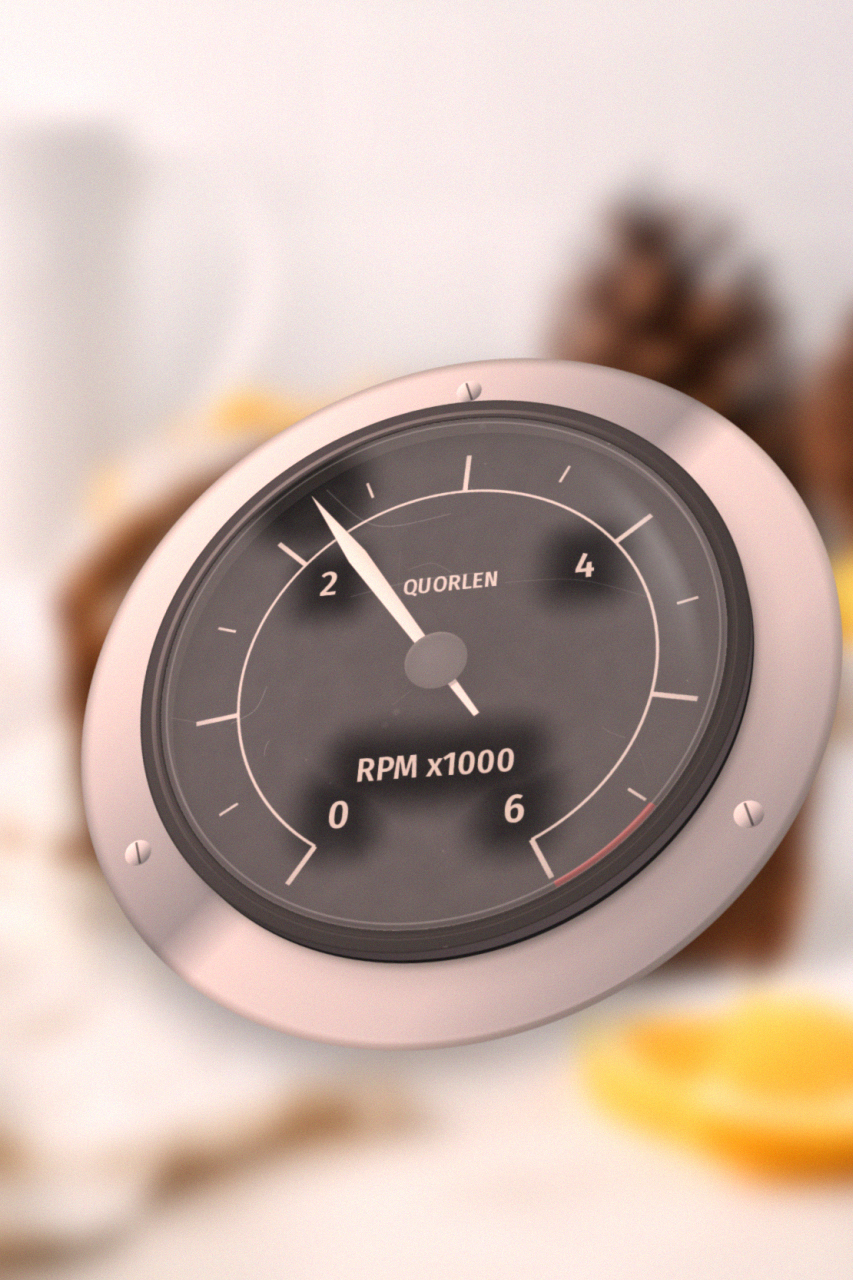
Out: 2250 (rpm)
